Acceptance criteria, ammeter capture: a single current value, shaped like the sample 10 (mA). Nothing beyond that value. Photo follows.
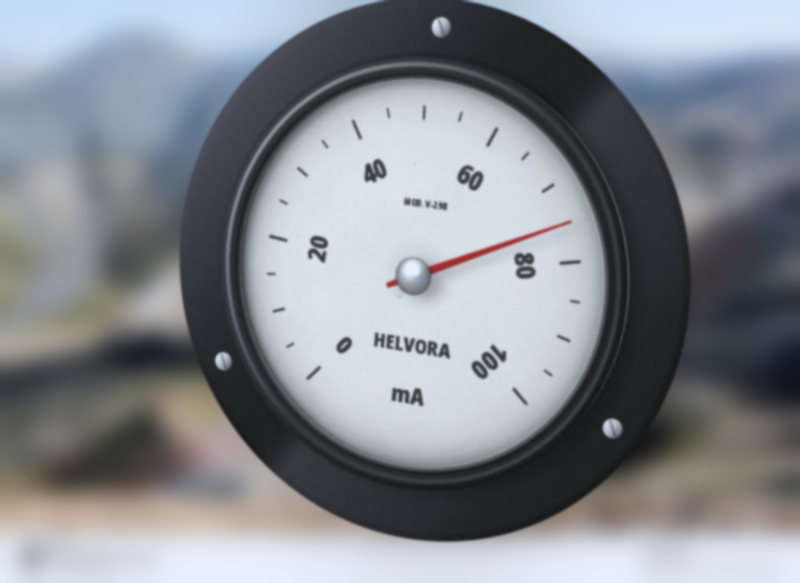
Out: 75 (mA)
